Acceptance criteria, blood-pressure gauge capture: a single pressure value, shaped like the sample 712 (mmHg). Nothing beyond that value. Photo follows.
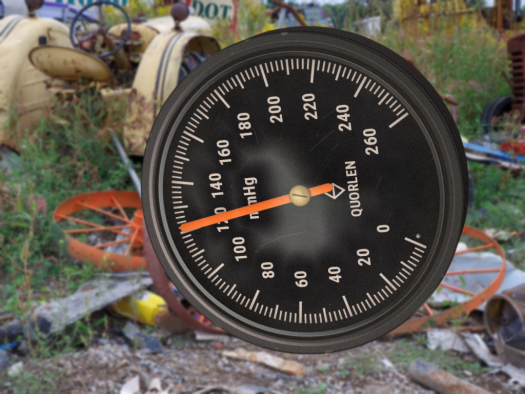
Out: 122 (mmHg)
